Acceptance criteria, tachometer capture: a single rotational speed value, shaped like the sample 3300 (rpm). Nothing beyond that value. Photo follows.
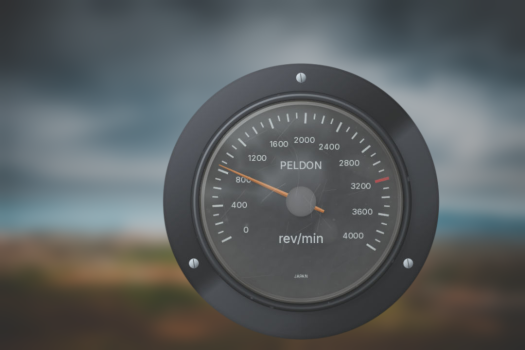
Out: 850 (rpm)
